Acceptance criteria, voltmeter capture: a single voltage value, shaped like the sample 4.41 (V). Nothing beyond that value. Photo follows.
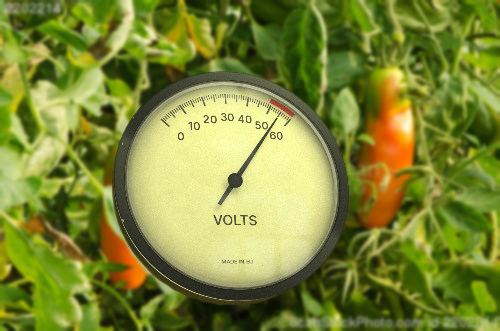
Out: 55 (V)
